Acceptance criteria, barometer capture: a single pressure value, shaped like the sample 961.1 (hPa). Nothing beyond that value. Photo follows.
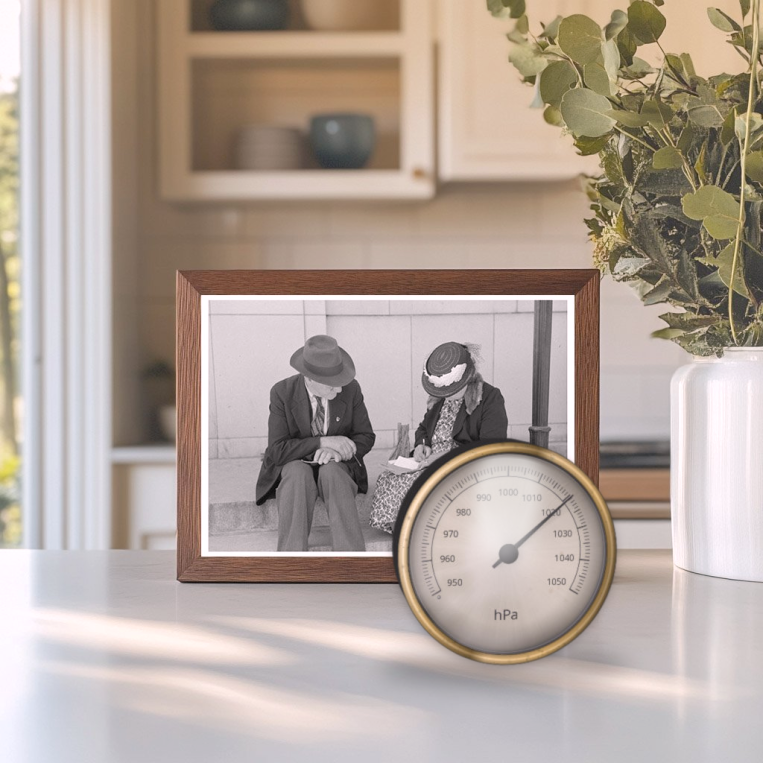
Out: 1020 (hPa)
